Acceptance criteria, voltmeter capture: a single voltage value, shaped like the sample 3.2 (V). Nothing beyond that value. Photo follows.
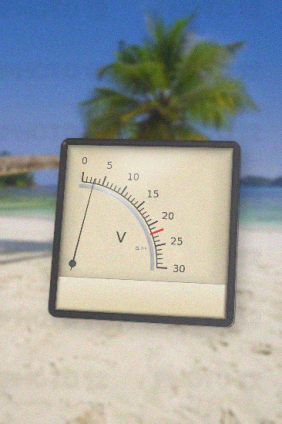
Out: 3 (V)
